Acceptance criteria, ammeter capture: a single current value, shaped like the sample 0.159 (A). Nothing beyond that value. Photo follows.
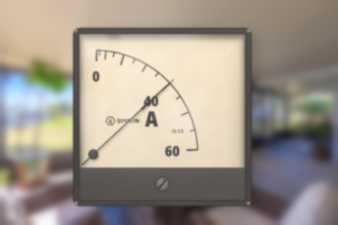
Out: 40 (A)
